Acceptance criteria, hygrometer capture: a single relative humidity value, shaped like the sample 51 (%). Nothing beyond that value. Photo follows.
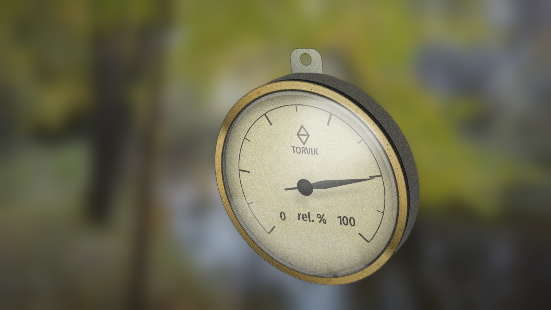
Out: 80 (%)
